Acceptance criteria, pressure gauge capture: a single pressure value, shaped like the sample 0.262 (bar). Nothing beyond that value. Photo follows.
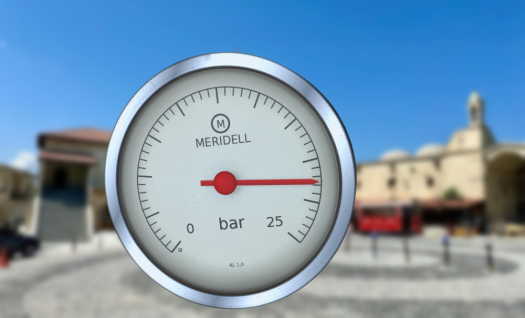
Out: 21.25 (bar)
